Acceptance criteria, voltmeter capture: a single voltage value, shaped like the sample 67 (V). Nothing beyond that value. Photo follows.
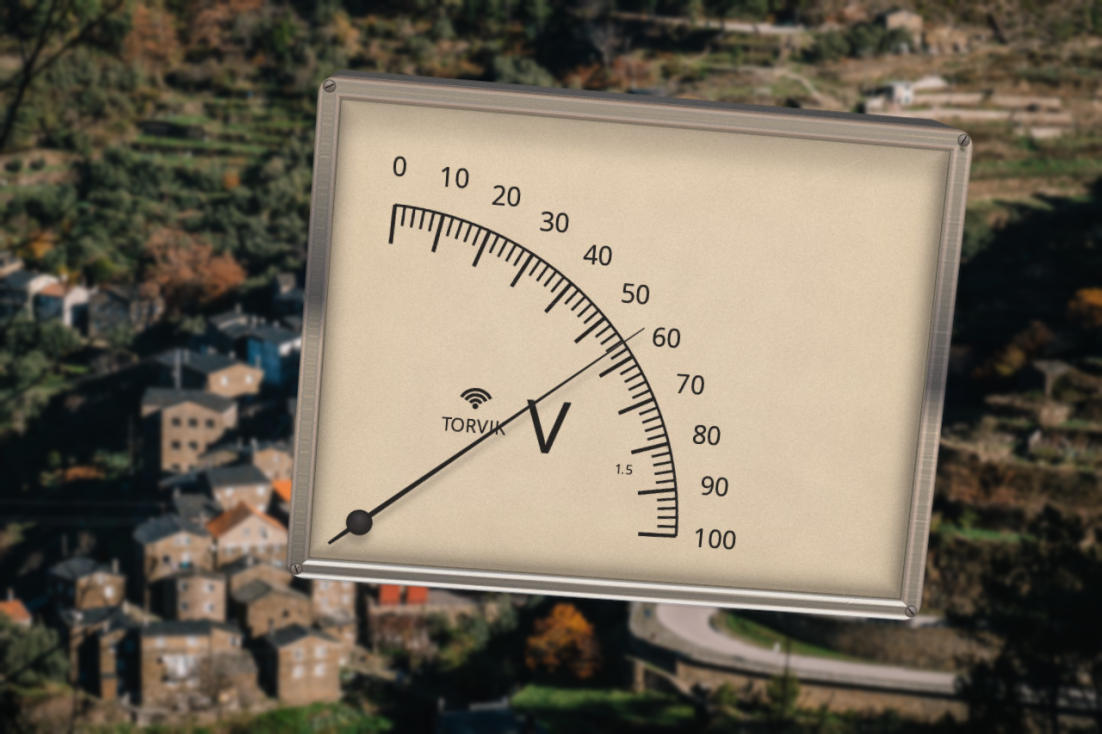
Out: 56 (V)
